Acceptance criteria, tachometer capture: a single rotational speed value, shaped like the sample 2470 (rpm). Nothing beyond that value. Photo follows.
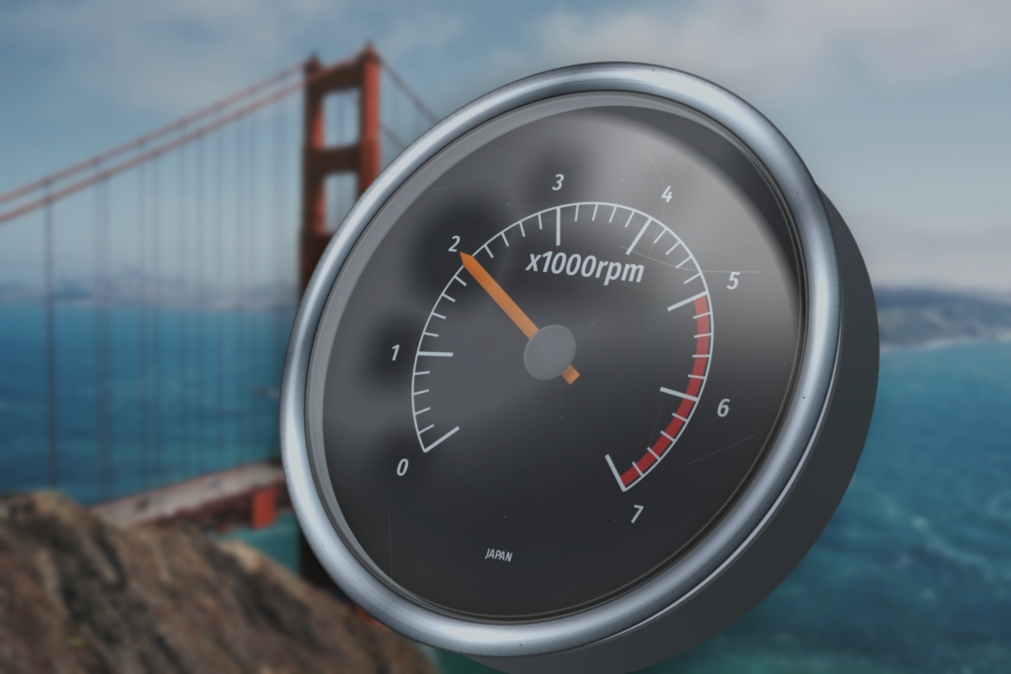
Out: 2000 (rpm)
